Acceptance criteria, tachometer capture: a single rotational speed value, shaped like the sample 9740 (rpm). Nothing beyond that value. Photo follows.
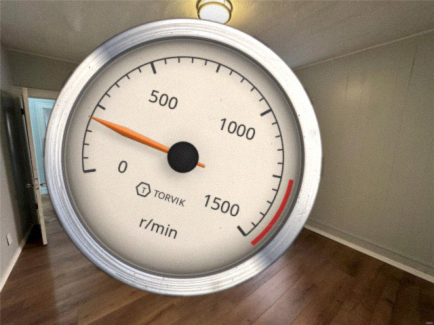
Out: 200 (rpm)
